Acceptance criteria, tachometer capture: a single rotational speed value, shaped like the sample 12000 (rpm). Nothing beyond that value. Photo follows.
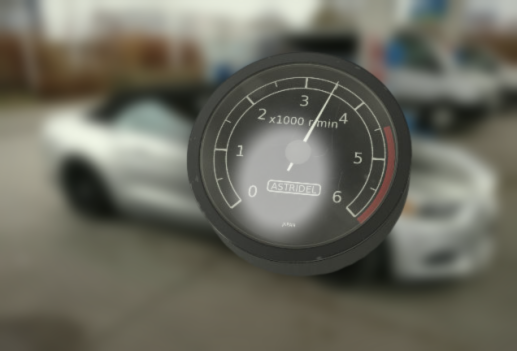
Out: 3500 (rpm)
